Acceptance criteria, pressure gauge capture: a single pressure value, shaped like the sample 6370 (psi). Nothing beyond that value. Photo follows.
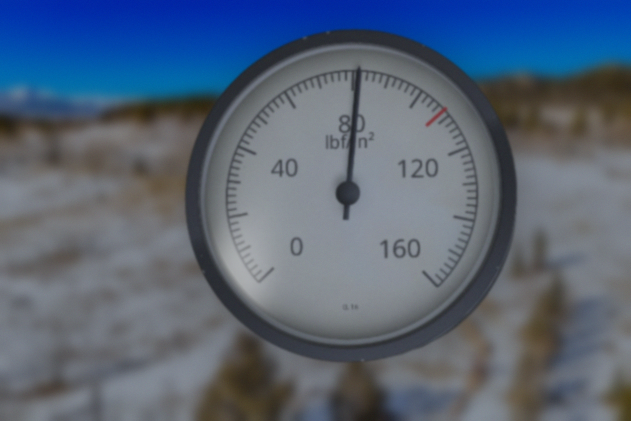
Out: 82 (psi)
